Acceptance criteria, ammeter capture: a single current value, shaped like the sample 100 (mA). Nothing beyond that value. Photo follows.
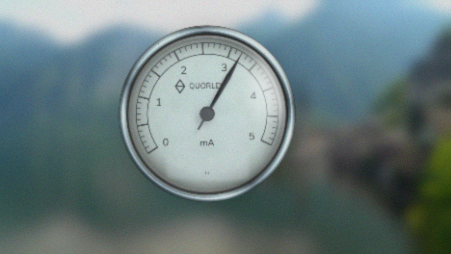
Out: 3.2 (mA)
